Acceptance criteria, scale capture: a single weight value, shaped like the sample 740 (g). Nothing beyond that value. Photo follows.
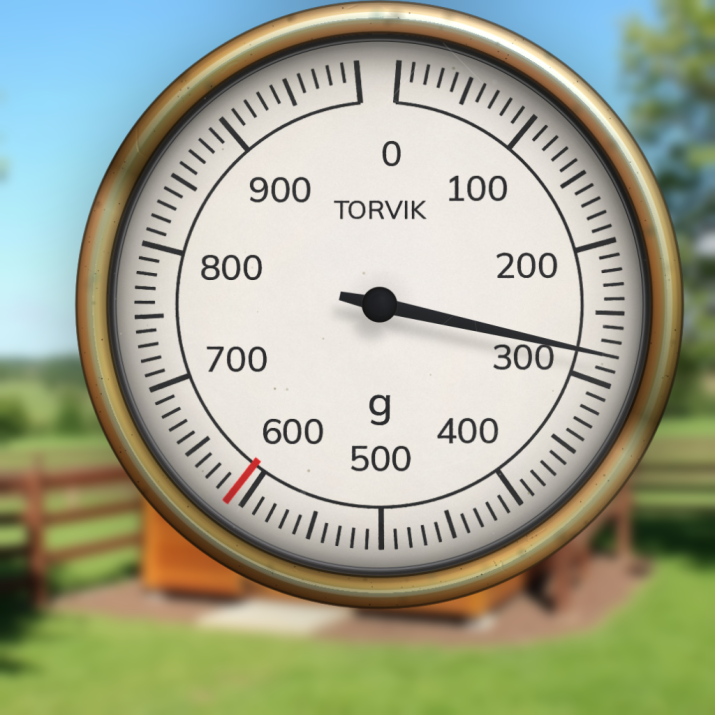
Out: 280 (g)
